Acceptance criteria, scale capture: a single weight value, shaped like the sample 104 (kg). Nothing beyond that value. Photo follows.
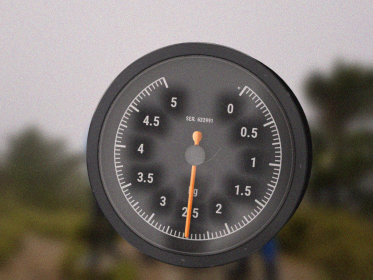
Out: 2.5 (kg)
